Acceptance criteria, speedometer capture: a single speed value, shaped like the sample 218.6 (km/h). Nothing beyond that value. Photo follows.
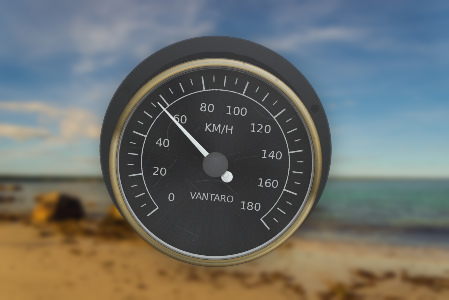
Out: 57.5 (km/h)
